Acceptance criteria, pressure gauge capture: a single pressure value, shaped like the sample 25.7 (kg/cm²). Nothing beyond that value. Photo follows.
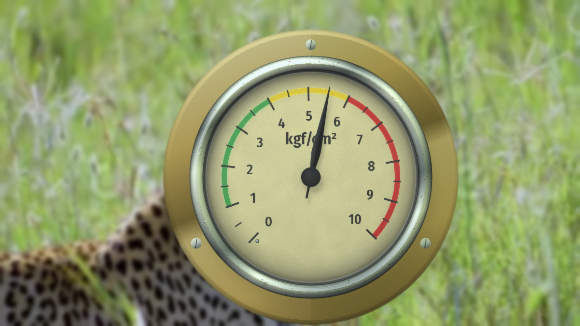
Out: 5.5 (kg/cm²)
